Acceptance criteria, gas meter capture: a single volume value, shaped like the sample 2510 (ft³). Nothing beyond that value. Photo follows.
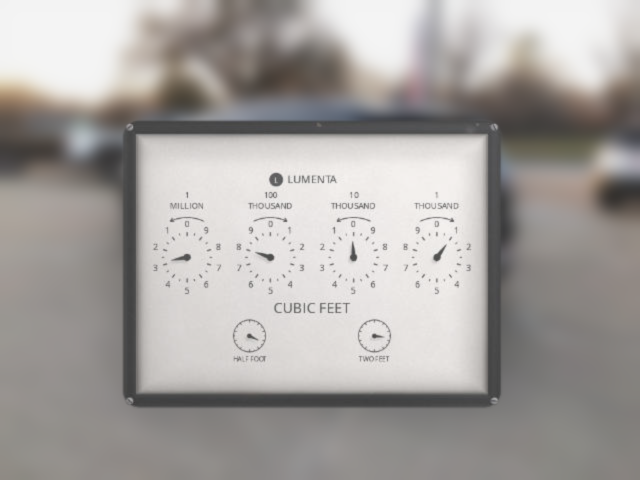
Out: 280100 (ft³)
